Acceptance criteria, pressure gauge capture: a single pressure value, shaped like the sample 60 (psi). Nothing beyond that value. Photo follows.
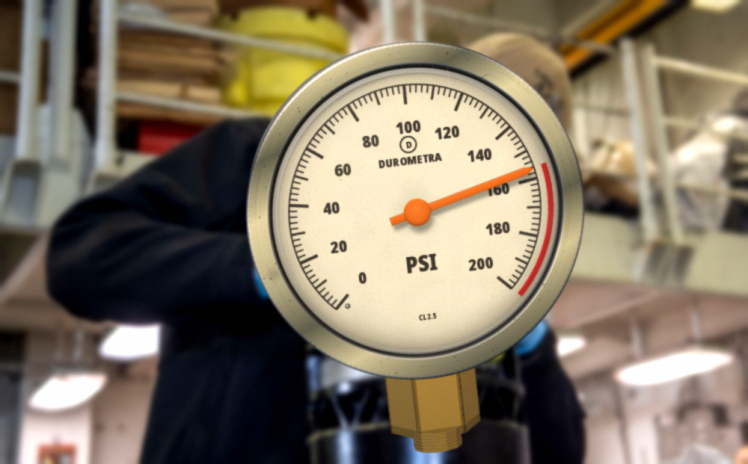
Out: 156 (psi)
